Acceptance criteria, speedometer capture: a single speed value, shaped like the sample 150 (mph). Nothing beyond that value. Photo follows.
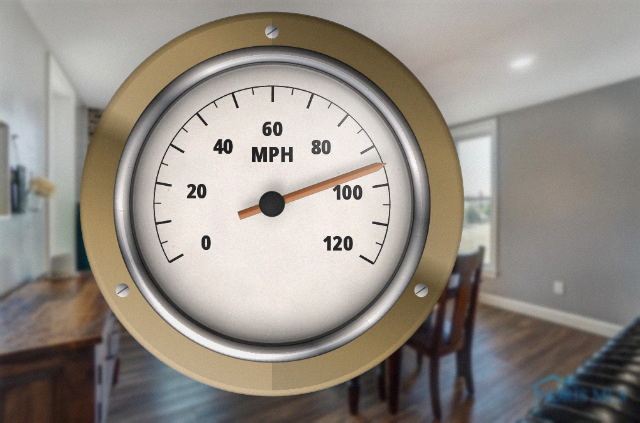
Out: 95 (mph)
